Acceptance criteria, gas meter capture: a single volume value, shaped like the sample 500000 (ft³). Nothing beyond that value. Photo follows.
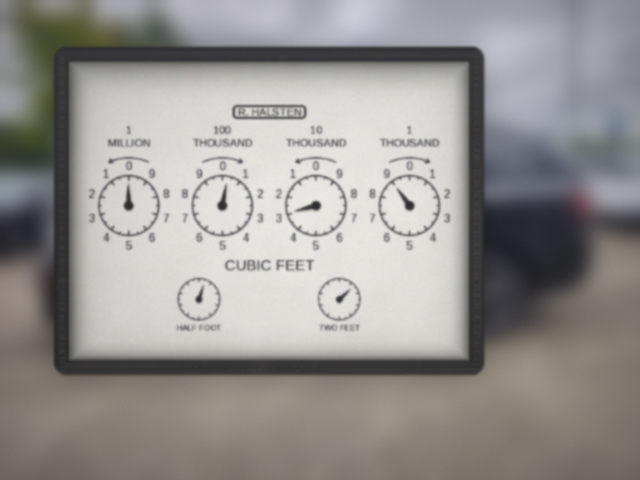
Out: 2900 (ft³)
